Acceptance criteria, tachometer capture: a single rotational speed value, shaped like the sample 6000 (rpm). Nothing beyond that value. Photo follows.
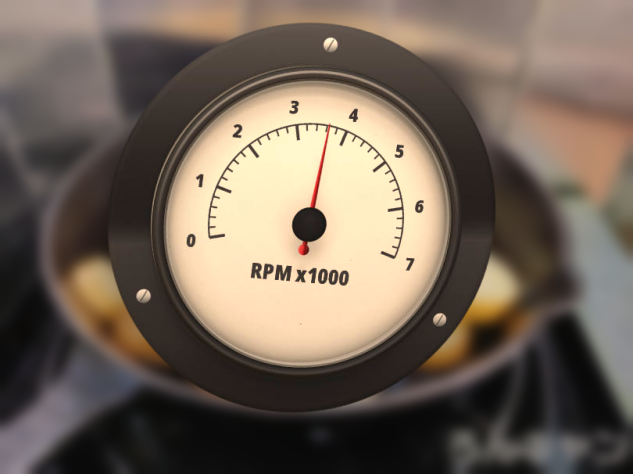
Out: 3600 (rpm)
